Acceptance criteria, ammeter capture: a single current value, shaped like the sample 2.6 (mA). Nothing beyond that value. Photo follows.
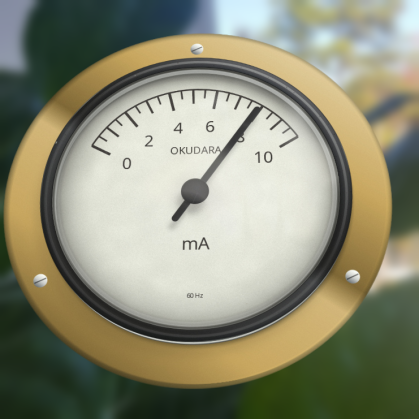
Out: 8 (mA)
